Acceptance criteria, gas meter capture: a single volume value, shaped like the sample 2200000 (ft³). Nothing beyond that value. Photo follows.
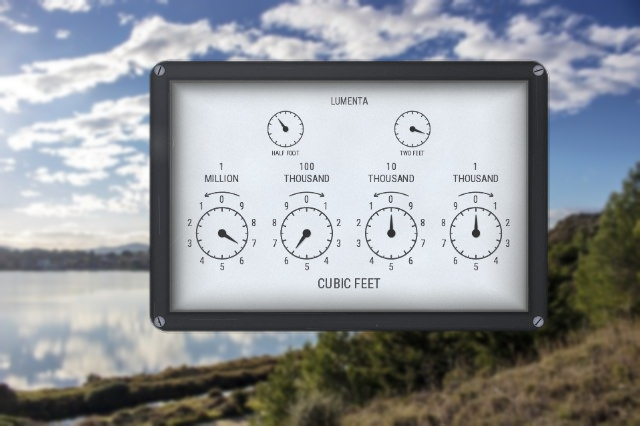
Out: 660000 (ft³)
